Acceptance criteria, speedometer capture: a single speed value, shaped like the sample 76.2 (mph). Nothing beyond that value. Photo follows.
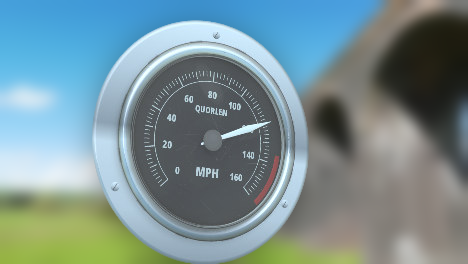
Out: 120 (mph)
